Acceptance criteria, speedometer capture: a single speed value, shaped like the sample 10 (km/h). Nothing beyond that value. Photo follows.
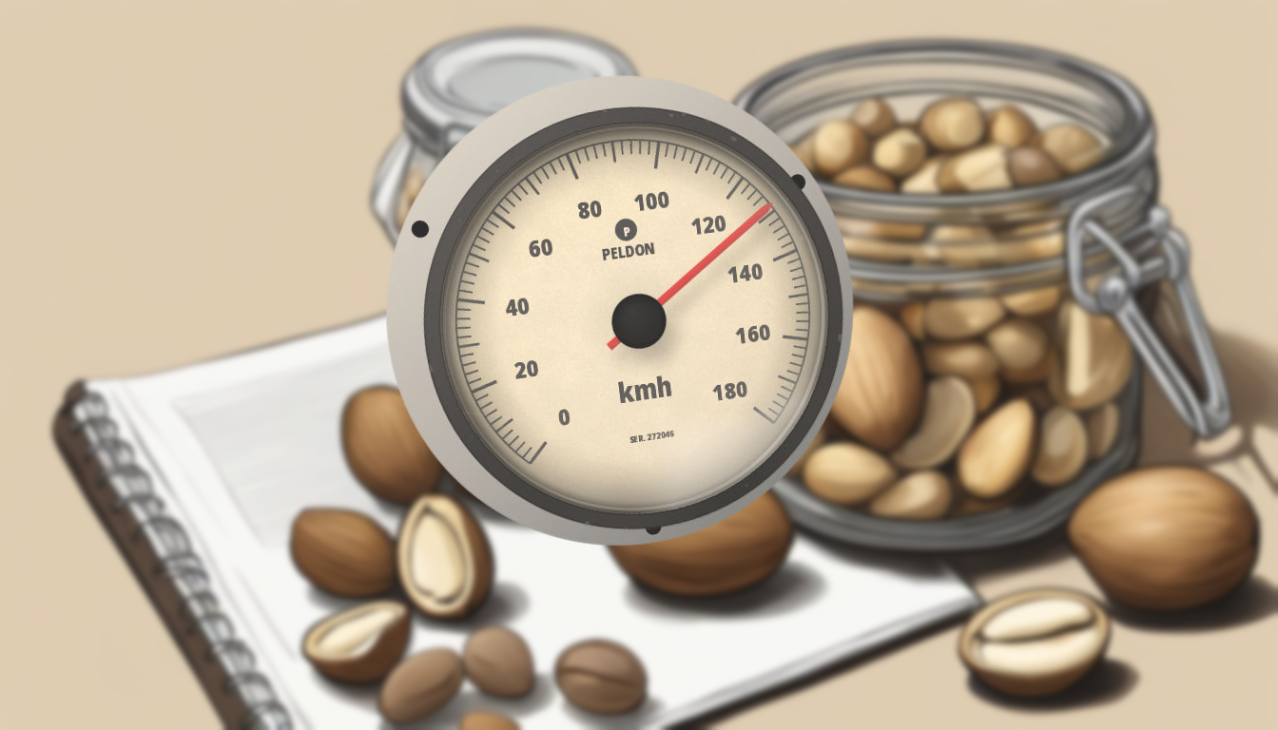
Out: 128 (km/h)
